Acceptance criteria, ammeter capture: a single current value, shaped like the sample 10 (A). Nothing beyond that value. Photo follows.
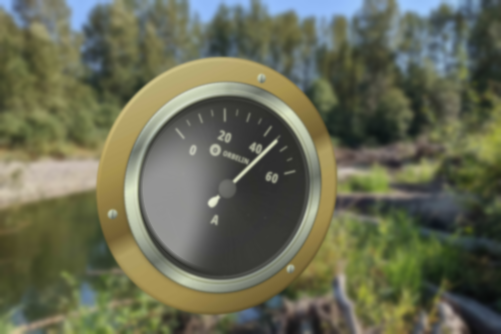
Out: 45 (A)
